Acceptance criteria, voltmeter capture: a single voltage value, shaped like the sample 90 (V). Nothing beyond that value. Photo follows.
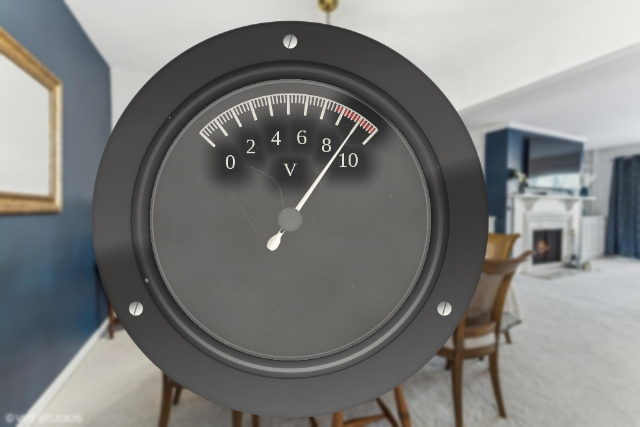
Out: 9 (V)
